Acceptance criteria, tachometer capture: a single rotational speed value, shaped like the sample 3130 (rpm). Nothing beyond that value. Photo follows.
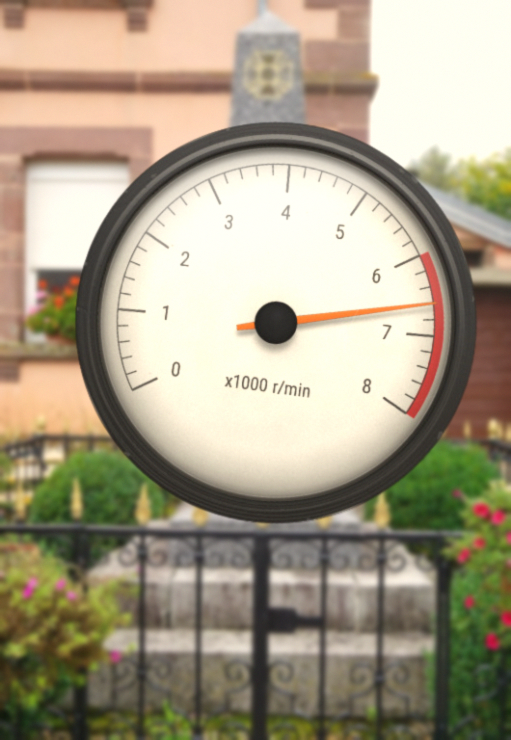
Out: 6600 (rpm)
